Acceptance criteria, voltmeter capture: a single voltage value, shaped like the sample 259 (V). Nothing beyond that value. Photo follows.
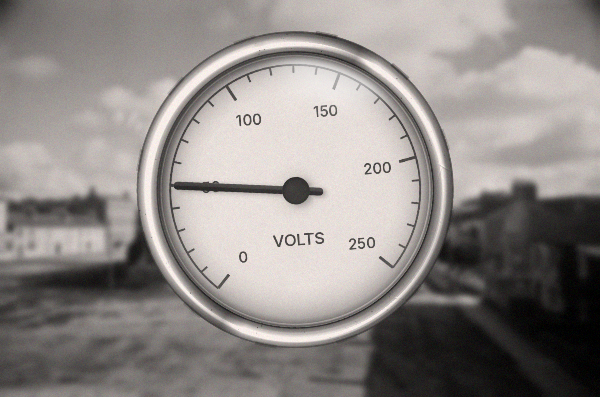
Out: 50 (V)
